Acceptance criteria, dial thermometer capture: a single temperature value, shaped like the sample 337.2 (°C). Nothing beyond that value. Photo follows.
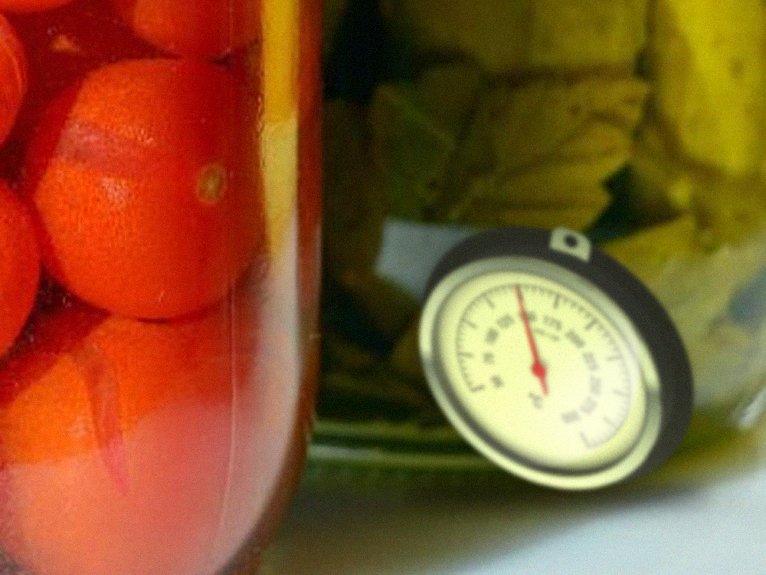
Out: 150 (°C)
